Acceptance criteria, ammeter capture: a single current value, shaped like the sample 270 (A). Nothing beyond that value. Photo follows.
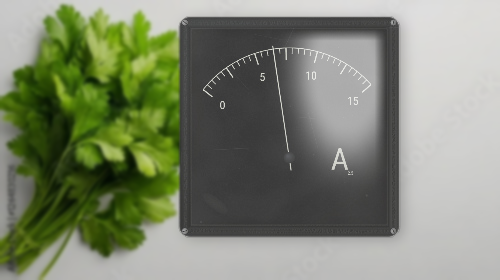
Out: 6.5 (A)
